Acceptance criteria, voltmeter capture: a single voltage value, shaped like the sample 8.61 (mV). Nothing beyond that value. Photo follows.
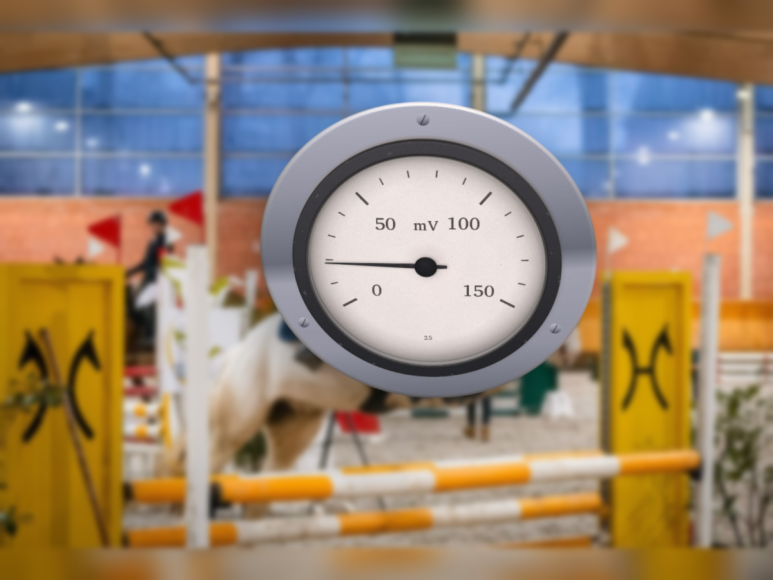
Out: 20 (mV)
